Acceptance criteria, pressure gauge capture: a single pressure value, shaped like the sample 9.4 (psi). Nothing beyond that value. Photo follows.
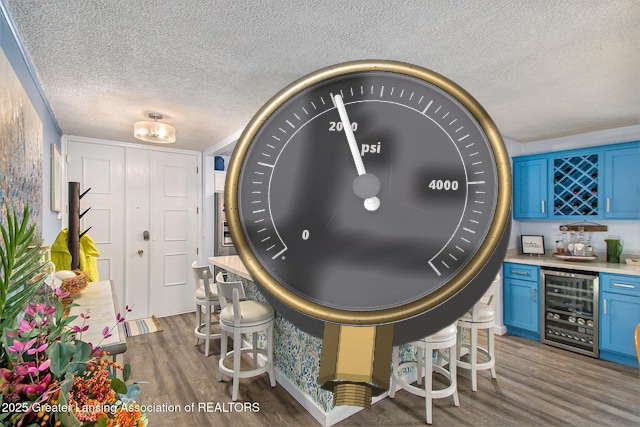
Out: 2050 (psi)
